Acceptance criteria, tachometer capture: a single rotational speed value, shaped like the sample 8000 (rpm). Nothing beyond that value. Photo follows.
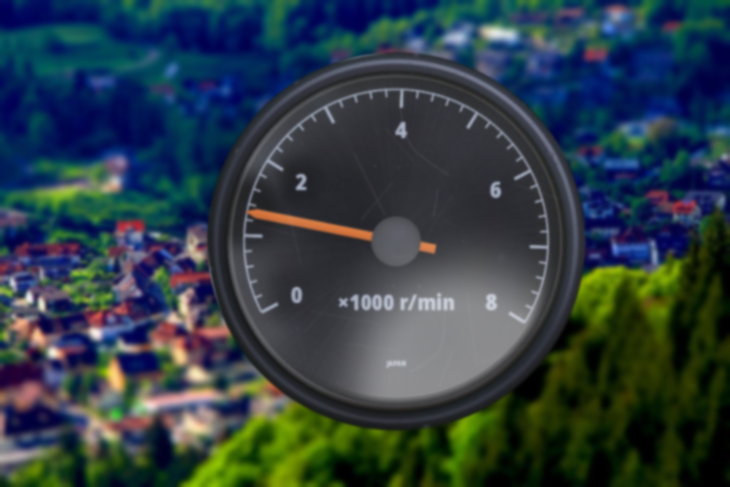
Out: 1300 (rpm)
